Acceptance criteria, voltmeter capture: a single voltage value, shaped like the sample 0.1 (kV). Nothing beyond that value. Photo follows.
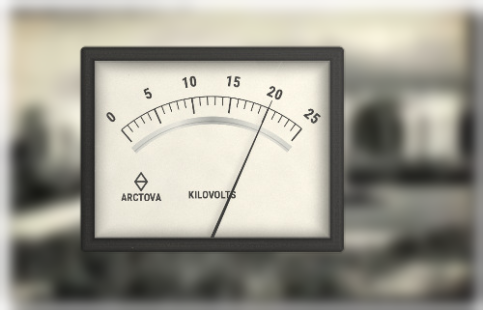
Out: 20 (kV)
